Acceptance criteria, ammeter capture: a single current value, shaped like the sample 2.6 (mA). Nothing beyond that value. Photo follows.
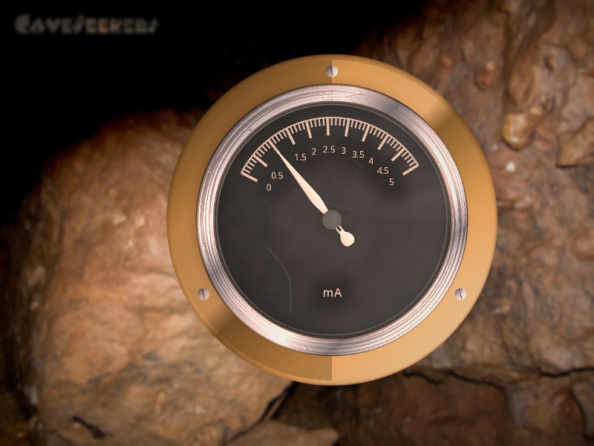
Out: 1 (mA)
